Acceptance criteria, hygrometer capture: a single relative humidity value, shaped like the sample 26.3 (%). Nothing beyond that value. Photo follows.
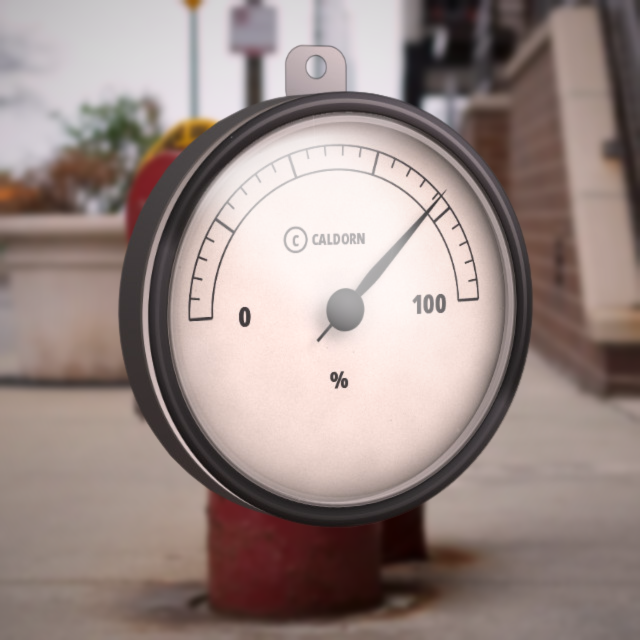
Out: 76 (%)
